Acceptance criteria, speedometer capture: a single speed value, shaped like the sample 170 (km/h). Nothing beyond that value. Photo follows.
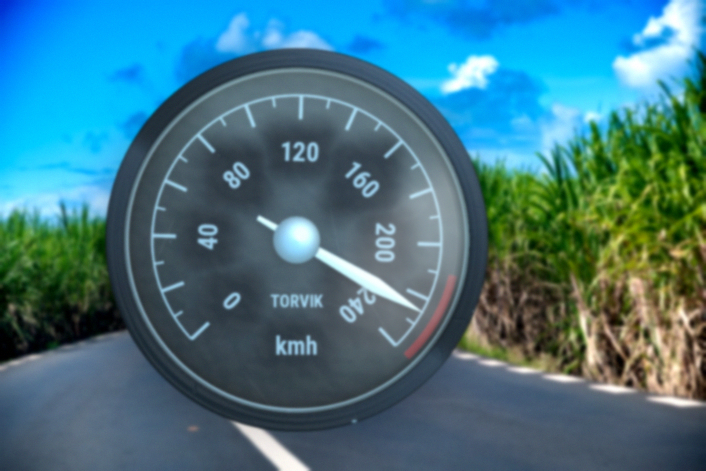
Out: 225 (km/h)
